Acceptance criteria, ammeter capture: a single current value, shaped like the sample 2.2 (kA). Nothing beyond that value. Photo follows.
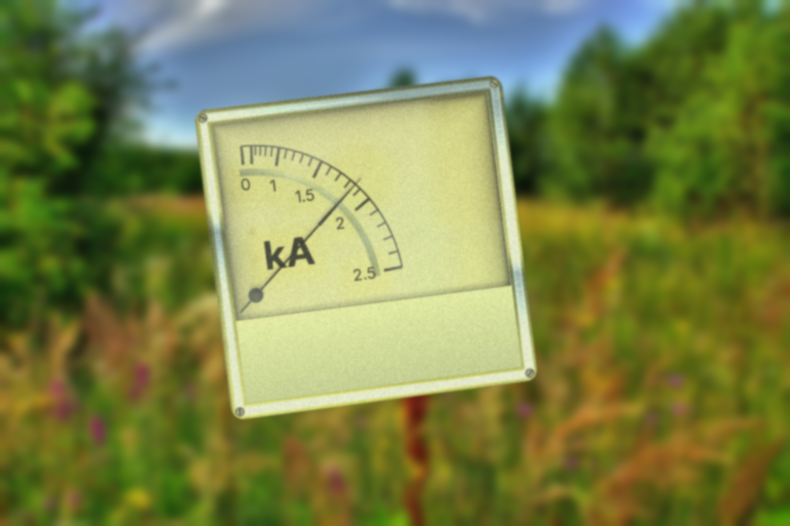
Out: 1.85 (kA)
